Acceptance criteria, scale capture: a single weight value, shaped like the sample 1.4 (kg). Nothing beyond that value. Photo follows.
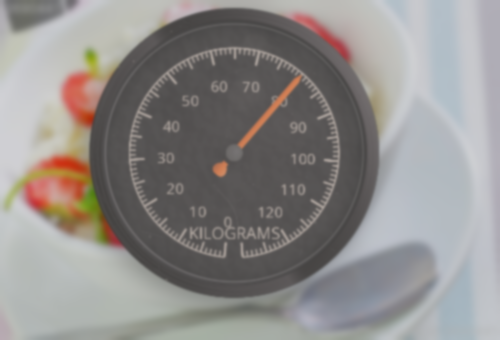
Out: 80 (kg)
